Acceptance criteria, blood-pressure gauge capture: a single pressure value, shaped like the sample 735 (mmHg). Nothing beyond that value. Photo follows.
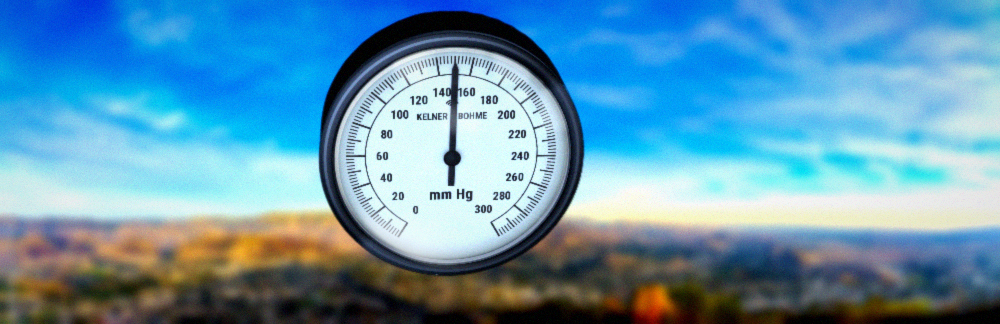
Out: 150 (mmHg)
